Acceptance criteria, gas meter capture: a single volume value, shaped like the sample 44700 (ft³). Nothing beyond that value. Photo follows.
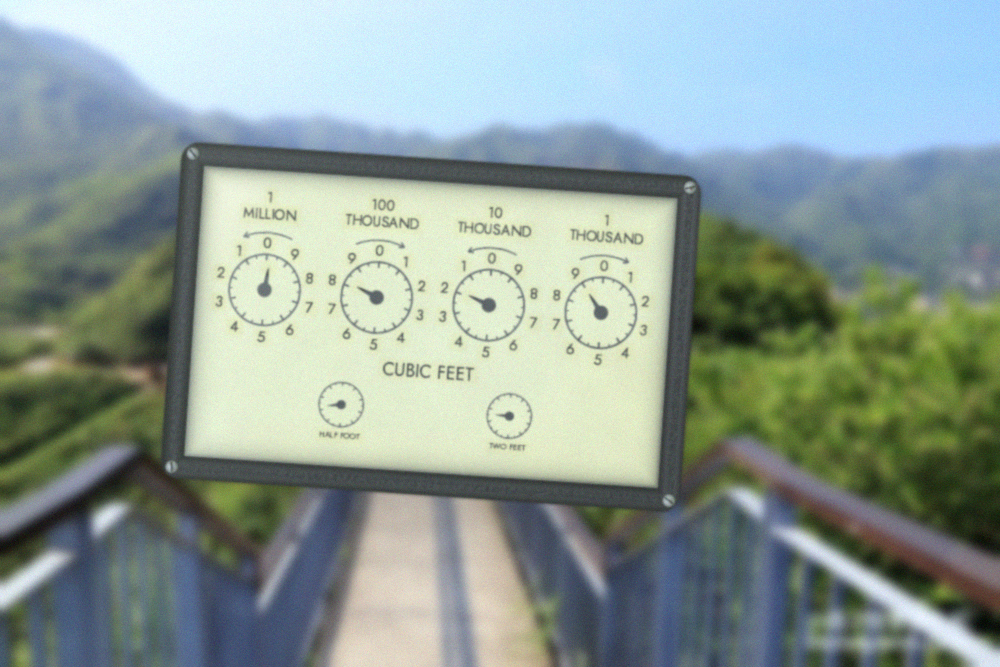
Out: 981900 (ft³)
